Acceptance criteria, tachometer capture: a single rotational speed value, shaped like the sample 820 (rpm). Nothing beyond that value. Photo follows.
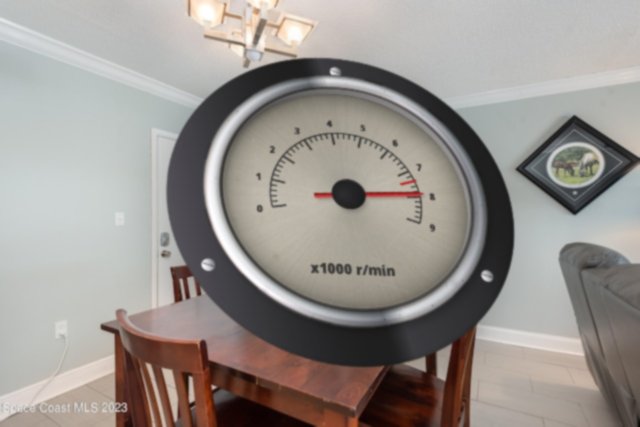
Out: 8000 (rpm)
